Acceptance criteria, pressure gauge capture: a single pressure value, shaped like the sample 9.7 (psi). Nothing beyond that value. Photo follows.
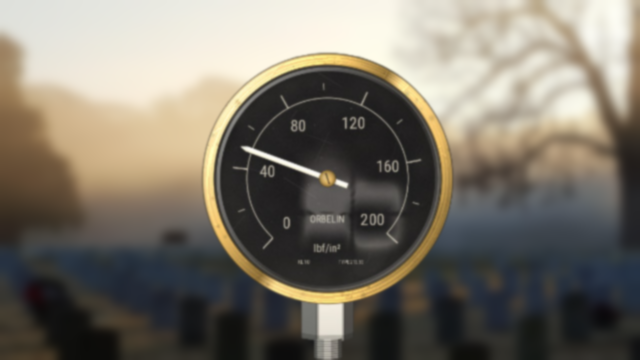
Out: 50 (psi)
